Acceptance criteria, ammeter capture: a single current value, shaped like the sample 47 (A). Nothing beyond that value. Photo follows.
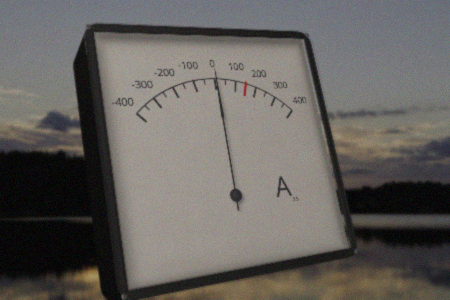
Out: 0 (A)
